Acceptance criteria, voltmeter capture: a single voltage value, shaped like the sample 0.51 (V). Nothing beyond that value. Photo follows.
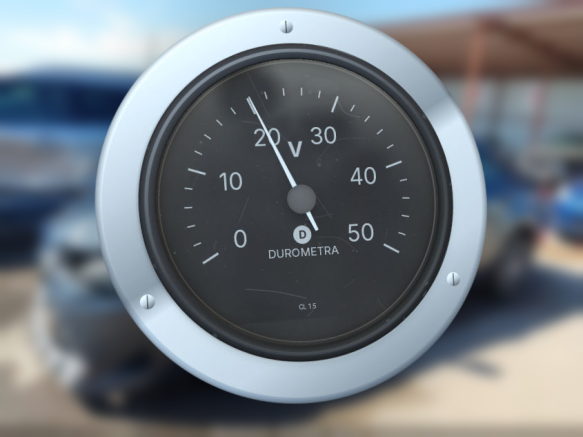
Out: 20 (V)
